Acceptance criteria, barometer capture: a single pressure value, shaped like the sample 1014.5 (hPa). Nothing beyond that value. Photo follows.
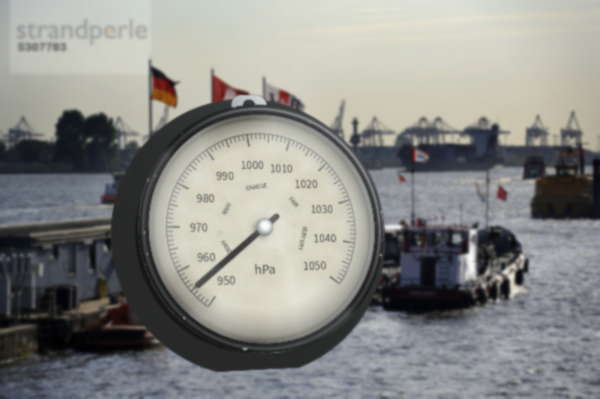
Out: 955 (hPa)
